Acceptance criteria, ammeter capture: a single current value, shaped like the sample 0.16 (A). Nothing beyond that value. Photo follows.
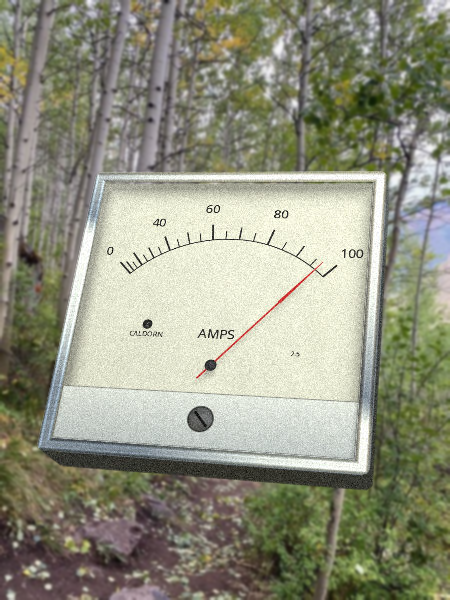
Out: 97.5 (A)
